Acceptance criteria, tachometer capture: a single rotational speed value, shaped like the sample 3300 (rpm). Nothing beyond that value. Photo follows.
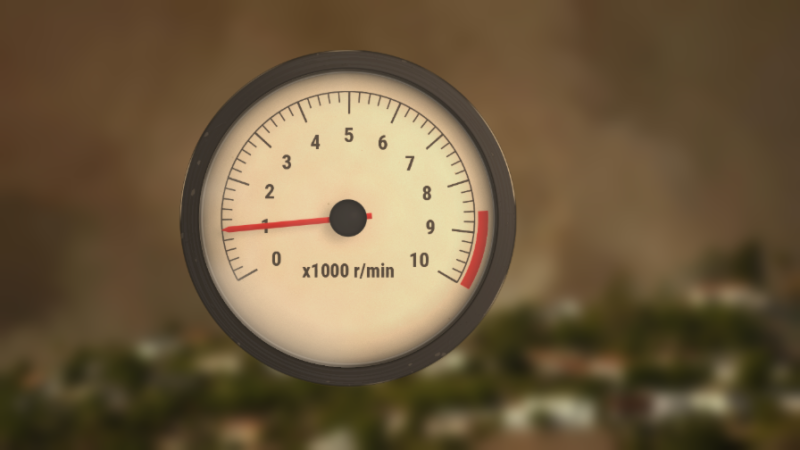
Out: 1000 (rpm)
